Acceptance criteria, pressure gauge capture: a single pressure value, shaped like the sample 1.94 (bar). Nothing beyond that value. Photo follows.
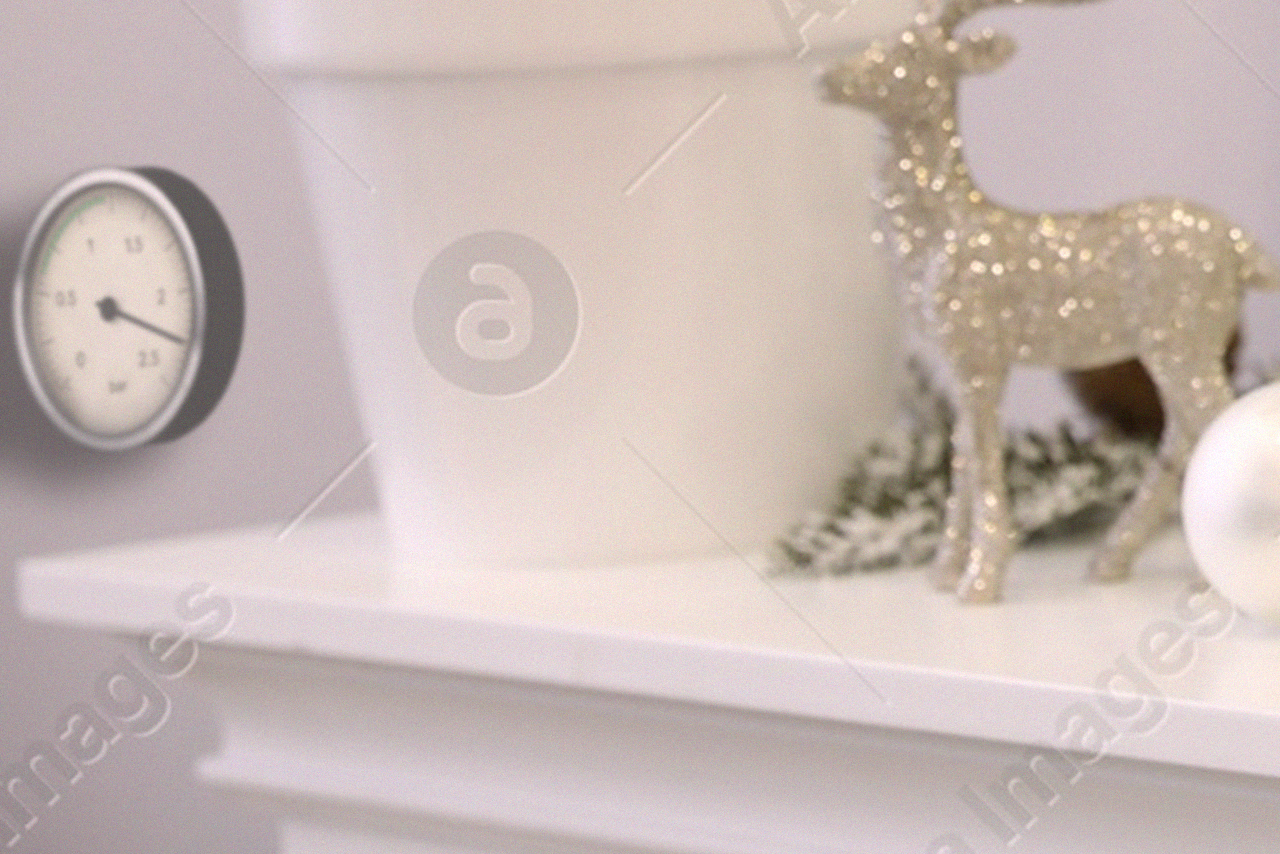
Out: 2.25 (bar)
